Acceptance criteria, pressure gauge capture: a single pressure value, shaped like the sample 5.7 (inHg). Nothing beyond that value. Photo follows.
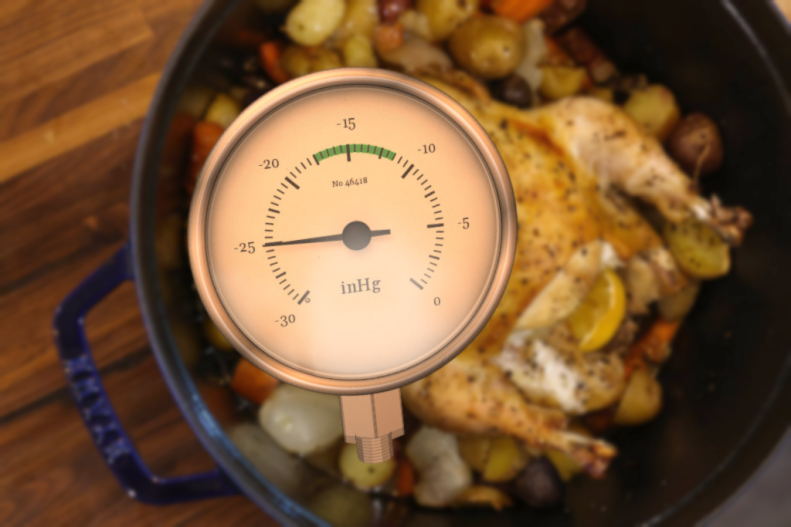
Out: -25 (inHg)
